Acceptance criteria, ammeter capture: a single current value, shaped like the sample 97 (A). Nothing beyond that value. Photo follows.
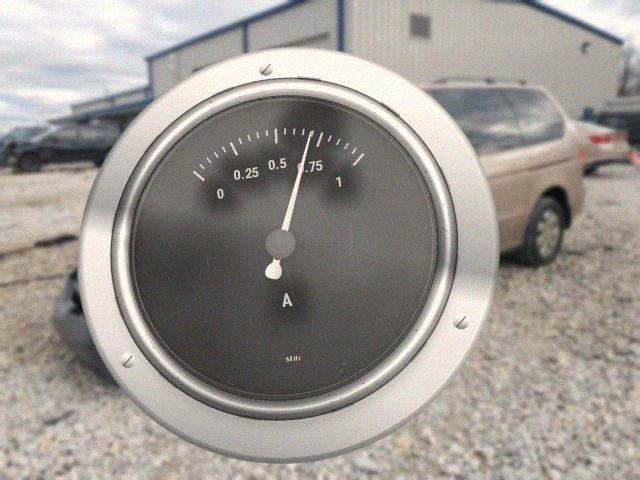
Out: 0.7 (A)
